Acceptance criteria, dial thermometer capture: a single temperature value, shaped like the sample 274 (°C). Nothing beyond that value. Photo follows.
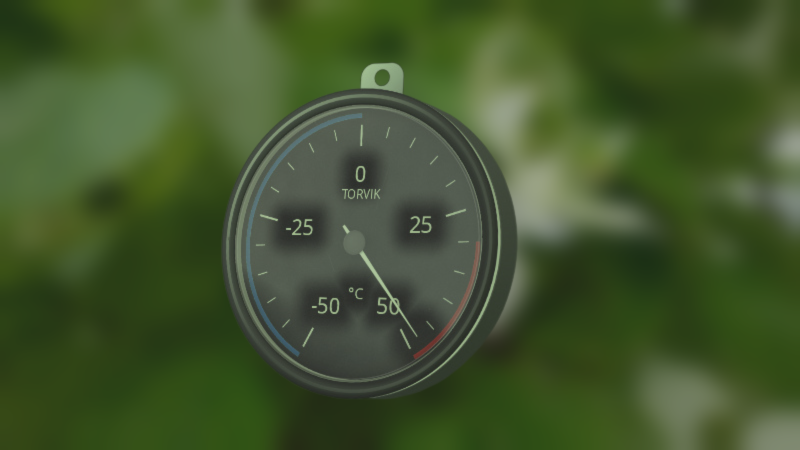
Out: 47.5 (°C)
